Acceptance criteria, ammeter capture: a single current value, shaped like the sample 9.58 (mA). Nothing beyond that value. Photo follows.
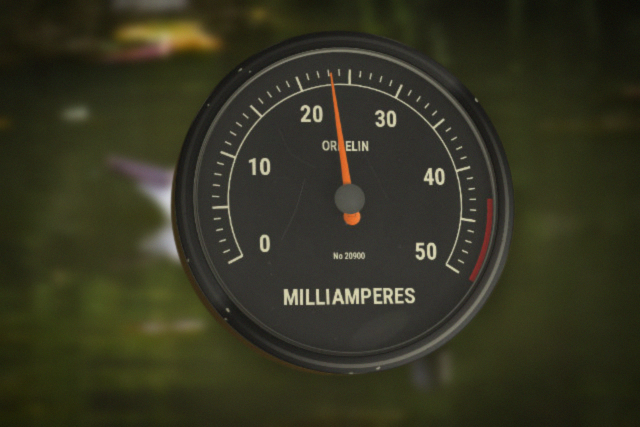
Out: 23 (mA)
